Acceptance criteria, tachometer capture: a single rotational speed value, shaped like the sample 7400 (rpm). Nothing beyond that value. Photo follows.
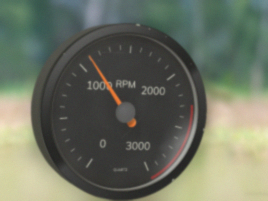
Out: 1100 (rpm)
